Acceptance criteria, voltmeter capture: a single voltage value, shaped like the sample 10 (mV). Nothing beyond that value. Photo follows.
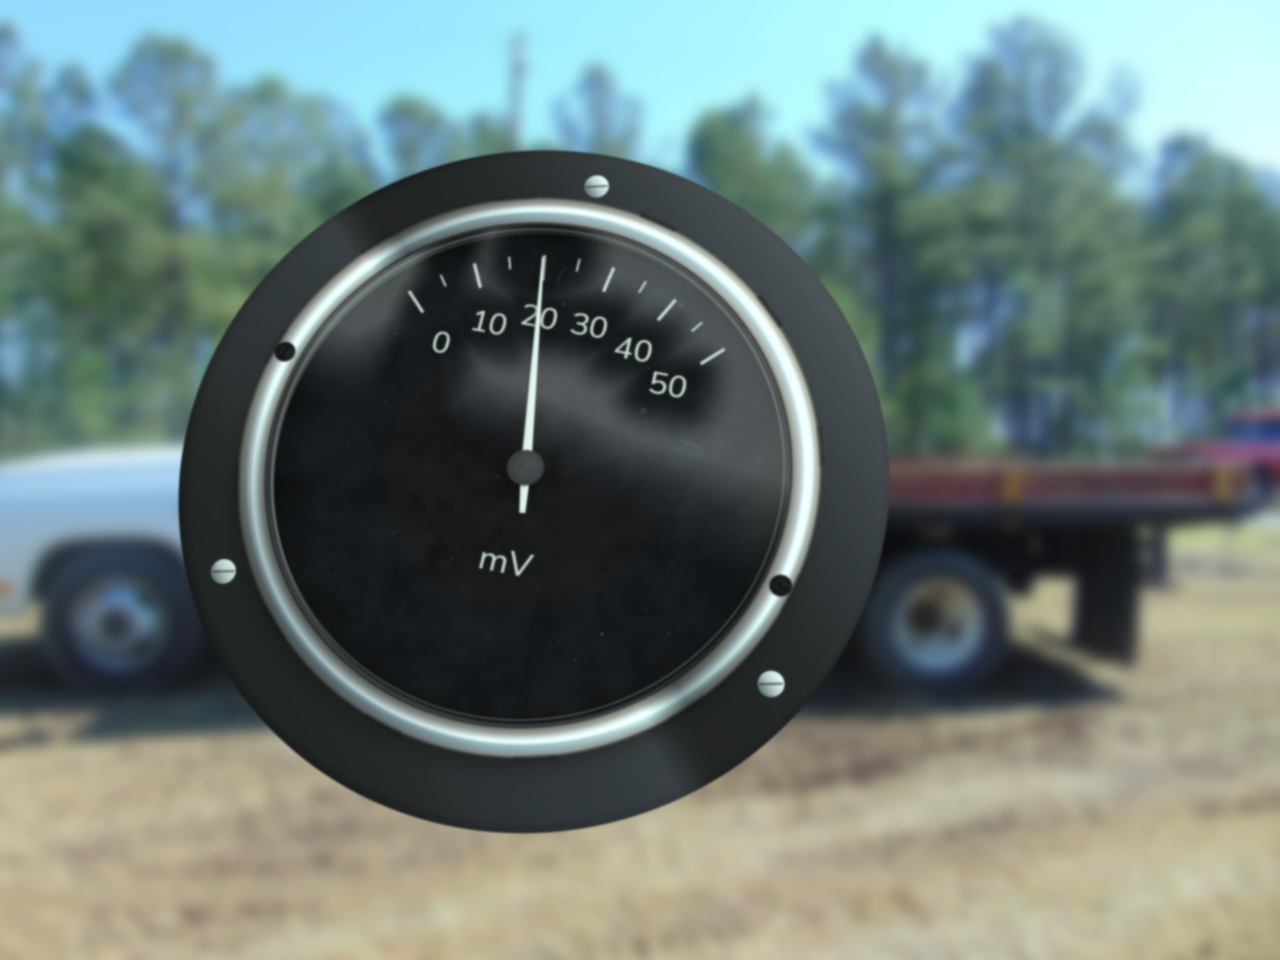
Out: 20 (mV)
